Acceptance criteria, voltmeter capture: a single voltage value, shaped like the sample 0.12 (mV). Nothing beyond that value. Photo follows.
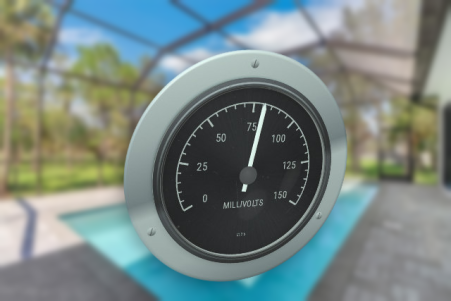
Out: 80 (mV)
